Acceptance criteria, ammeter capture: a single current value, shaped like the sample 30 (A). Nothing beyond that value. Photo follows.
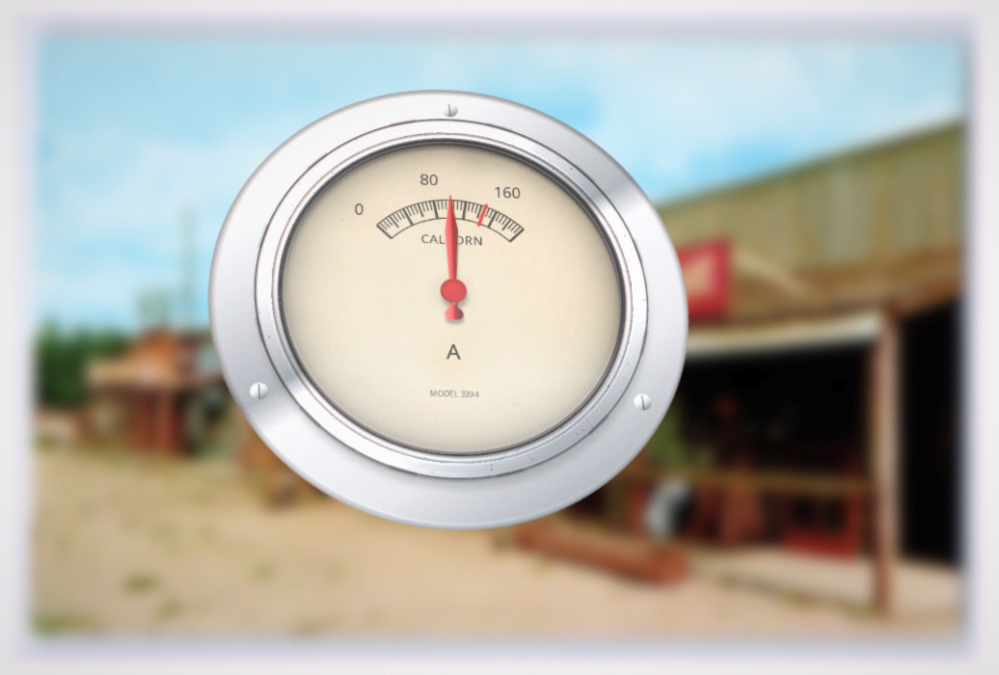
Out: 100 (A)
